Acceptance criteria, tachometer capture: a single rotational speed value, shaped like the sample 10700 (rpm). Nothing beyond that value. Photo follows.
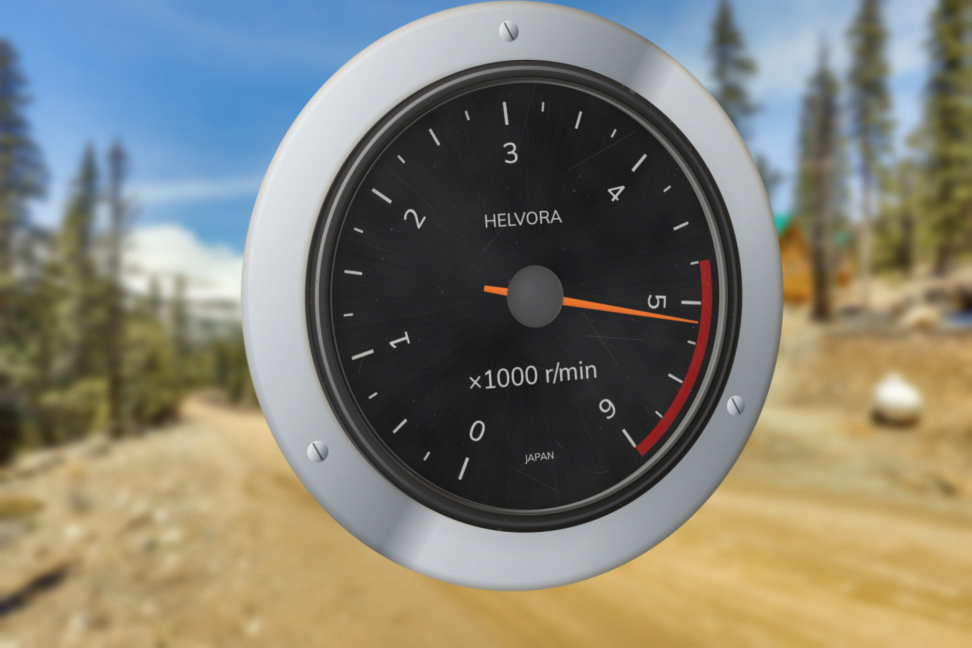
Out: 5125 (rpm)
